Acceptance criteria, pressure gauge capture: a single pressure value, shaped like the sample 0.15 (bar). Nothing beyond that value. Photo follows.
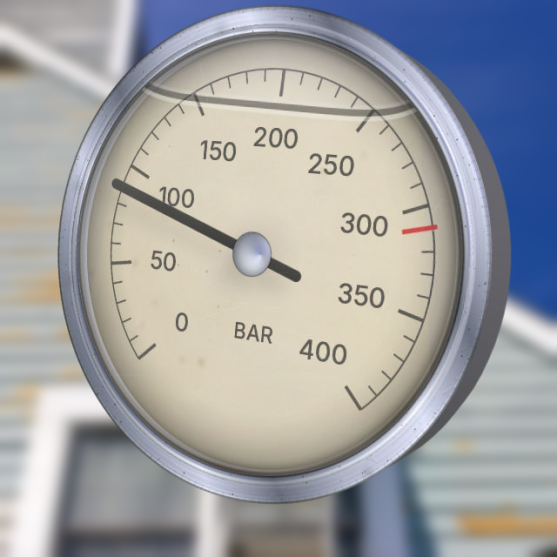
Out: 90 (bar)
